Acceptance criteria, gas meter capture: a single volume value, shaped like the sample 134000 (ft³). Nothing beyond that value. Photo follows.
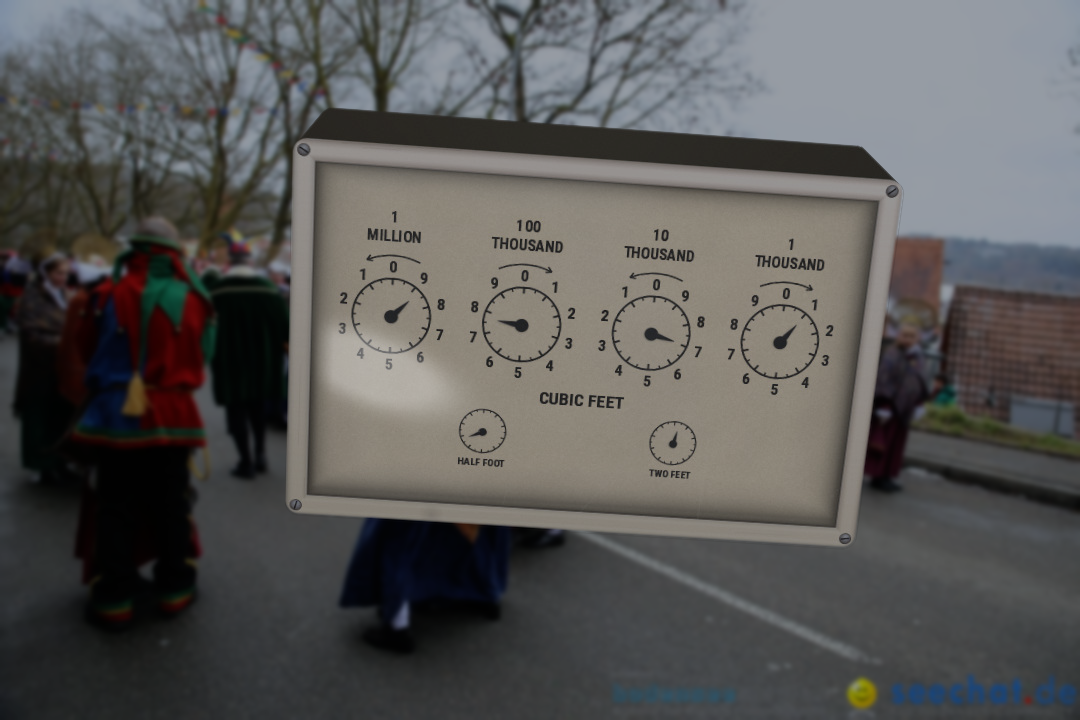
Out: 877100 (ft³)
